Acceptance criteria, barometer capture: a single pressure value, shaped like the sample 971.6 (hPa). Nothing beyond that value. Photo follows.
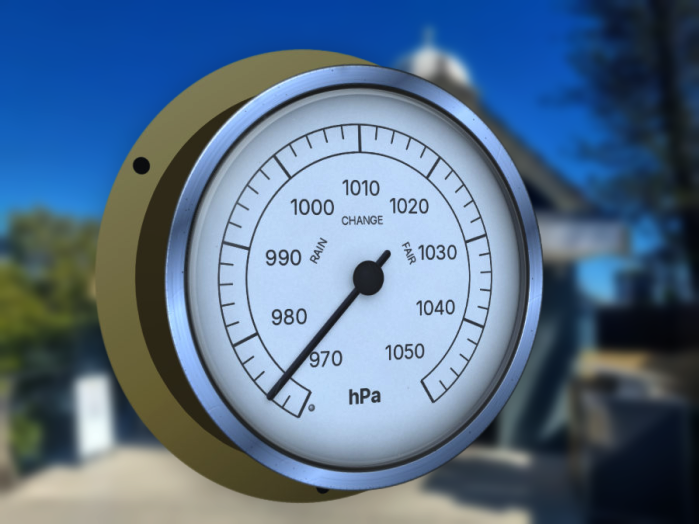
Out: 974 (hPa)
